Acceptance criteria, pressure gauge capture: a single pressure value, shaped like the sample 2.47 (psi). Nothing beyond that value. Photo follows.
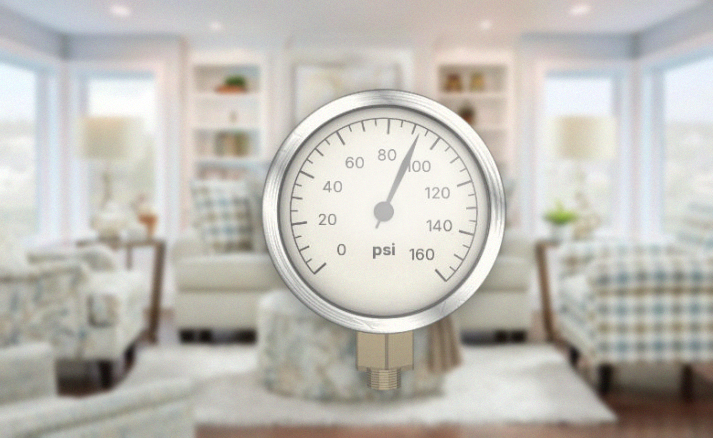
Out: 92.5 (psi)
